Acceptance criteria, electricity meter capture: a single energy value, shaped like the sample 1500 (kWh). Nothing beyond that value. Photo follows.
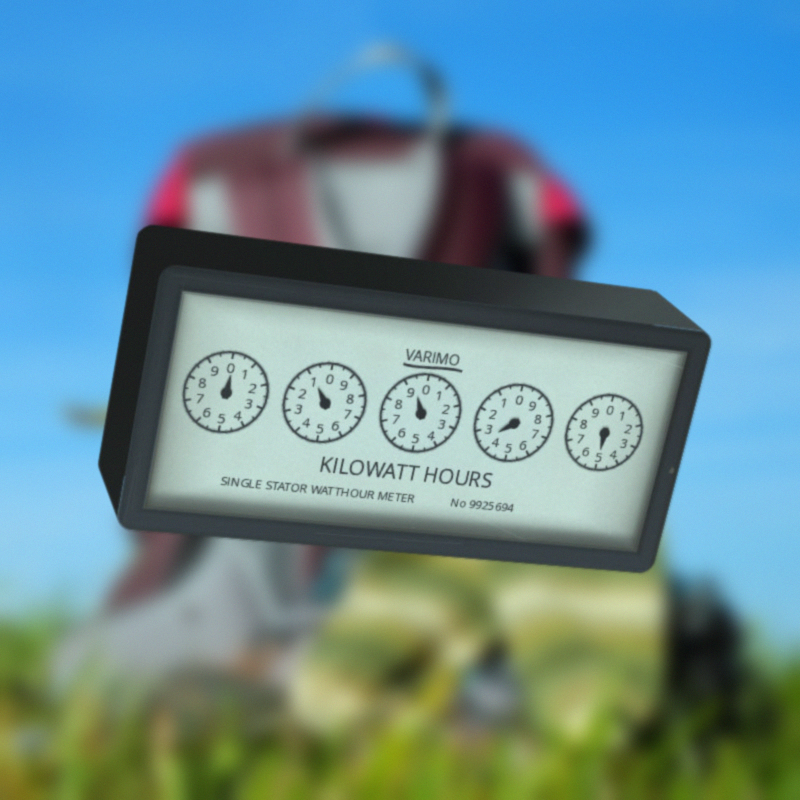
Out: 935 (kWh)
